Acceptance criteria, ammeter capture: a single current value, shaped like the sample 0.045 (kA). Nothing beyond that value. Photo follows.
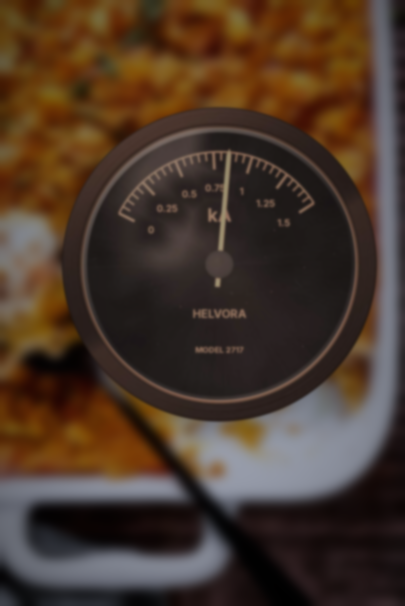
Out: 0.85 (kA)
